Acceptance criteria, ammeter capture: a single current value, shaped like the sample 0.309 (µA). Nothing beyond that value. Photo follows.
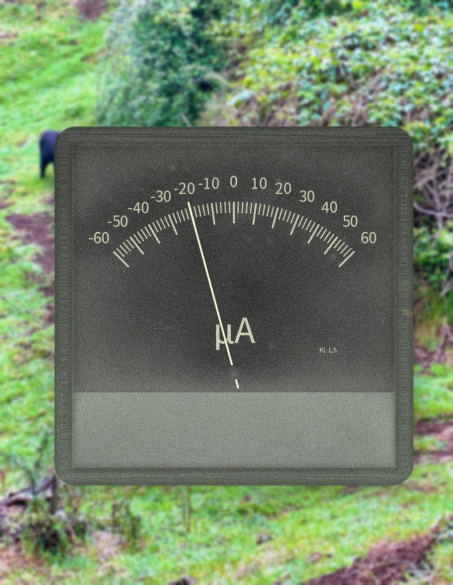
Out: -20 (µA)
